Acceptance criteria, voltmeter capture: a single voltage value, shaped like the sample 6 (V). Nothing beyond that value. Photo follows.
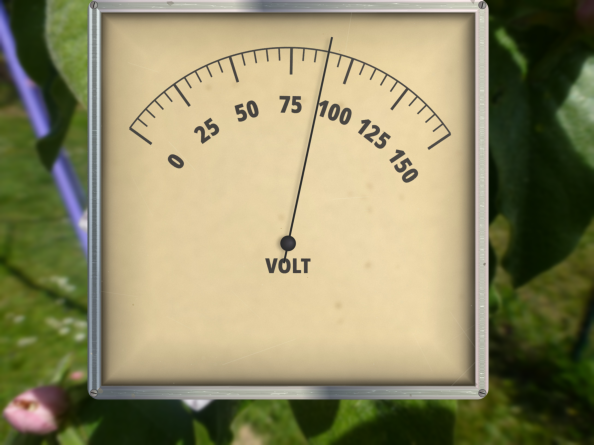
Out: 90 (V)
